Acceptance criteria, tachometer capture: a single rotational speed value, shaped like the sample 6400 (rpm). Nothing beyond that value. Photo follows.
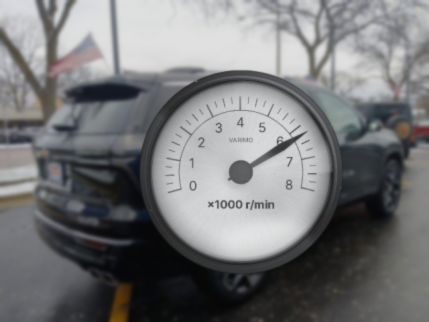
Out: 6250 (rpm)
